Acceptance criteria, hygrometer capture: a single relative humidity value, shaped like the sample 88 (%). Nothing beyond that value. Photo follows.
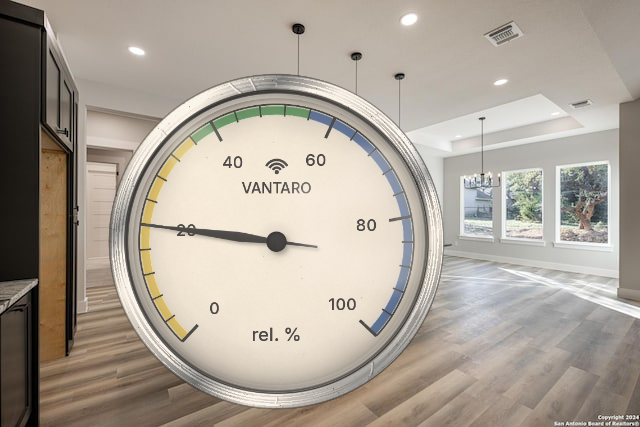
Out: 20 (%)
